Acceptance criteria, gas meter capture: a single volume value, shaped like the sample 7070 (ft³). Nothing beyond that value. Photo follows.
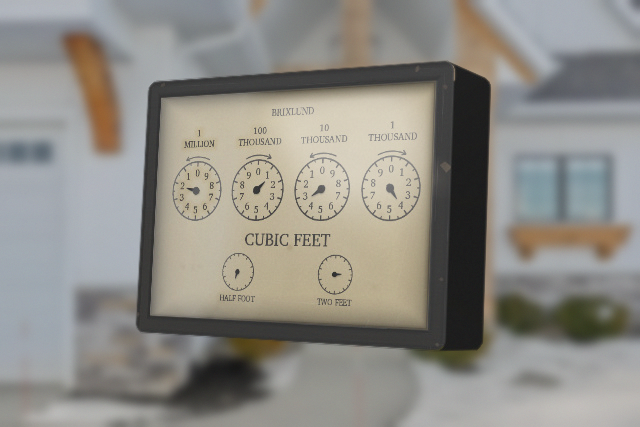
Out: 213400 (ft³)
